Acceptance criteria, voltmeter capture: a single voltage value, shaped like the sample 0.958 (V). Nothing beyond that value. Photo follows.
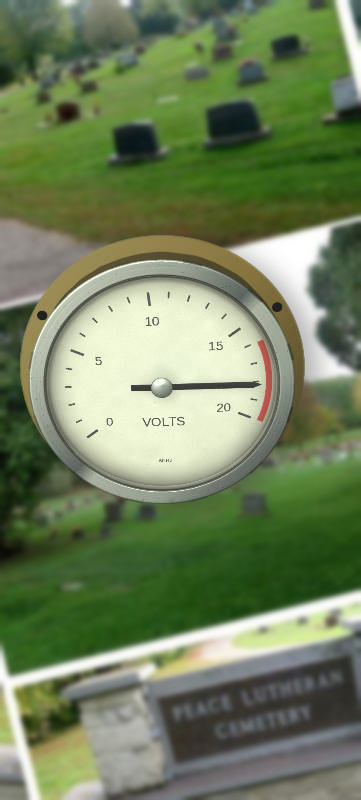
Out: 18 (V)
